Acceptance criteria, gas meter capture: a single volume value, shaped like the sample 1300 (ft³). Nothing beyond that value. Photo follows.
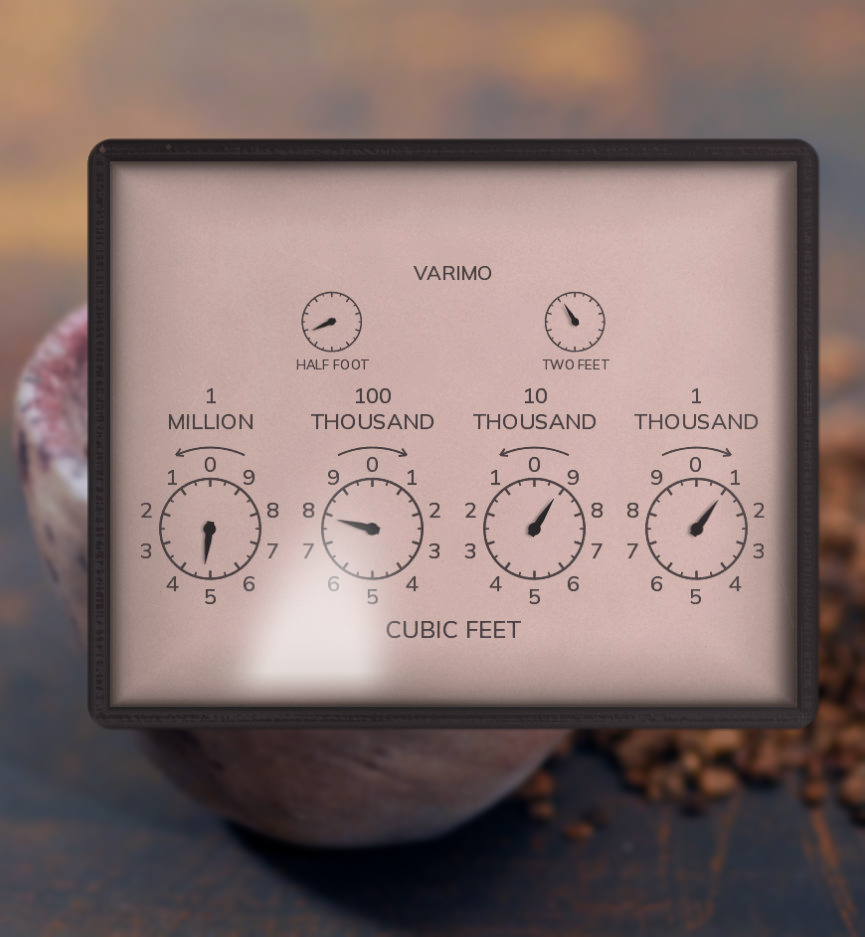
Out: 479100 (ft³)
